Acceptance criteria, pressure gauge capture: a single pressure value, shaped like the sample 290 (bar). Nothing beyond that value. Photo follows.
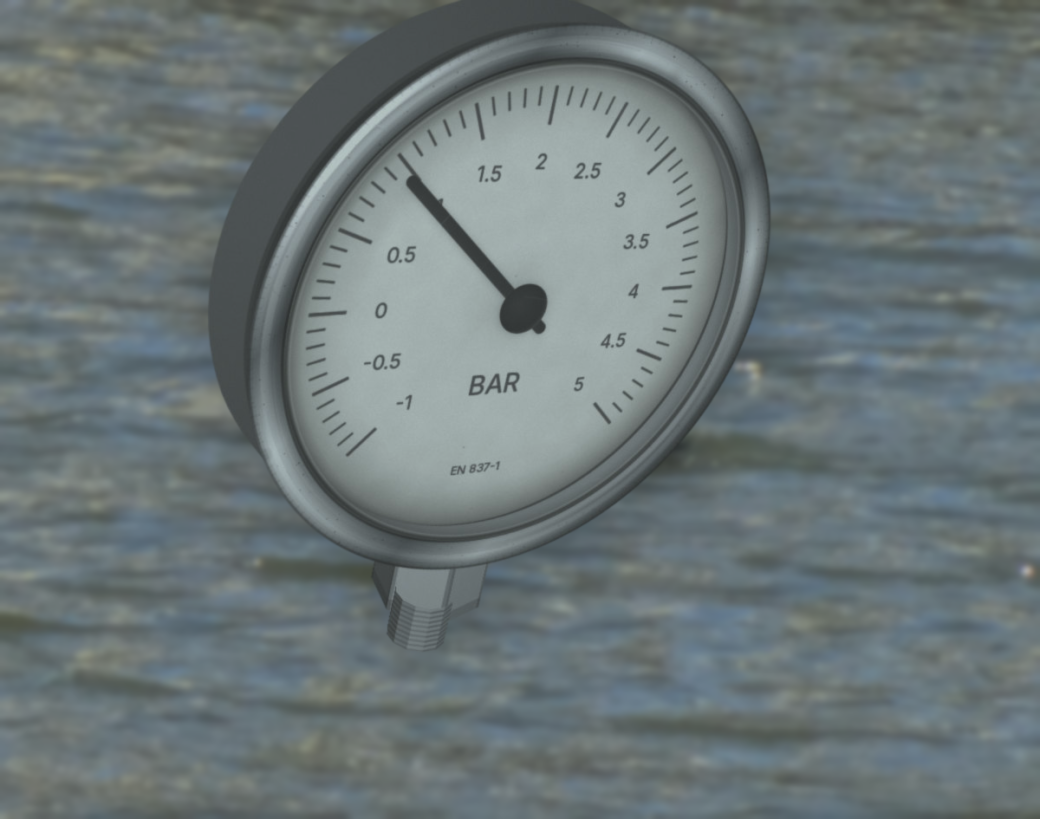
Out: 0.95 (bar)
